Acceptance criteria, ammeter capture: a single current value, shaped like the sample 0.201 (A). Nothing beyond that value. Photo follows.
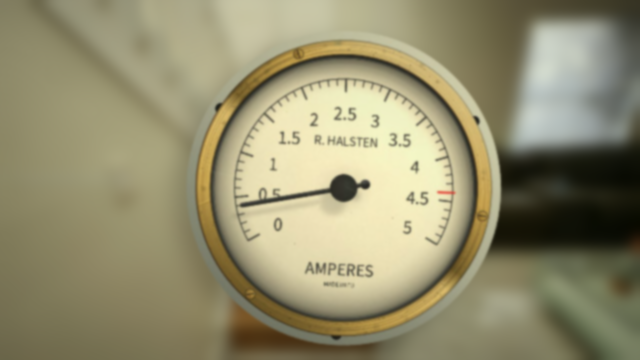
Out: 0.4 (A)
